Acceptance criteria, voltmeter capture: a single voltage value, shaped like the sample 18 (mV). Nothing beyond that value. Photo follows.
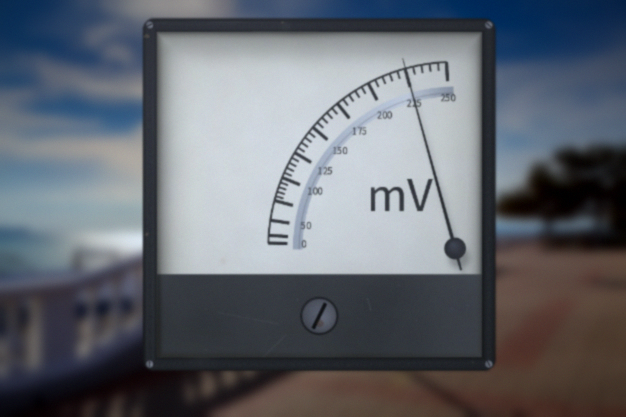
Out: 225 (mV)
